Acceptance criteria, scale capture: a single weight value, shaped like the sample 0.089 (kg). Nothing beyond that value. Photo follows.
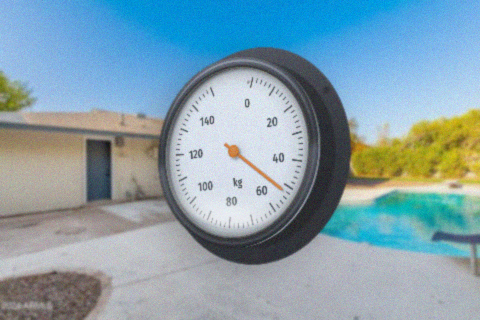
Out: 52 (kg)
